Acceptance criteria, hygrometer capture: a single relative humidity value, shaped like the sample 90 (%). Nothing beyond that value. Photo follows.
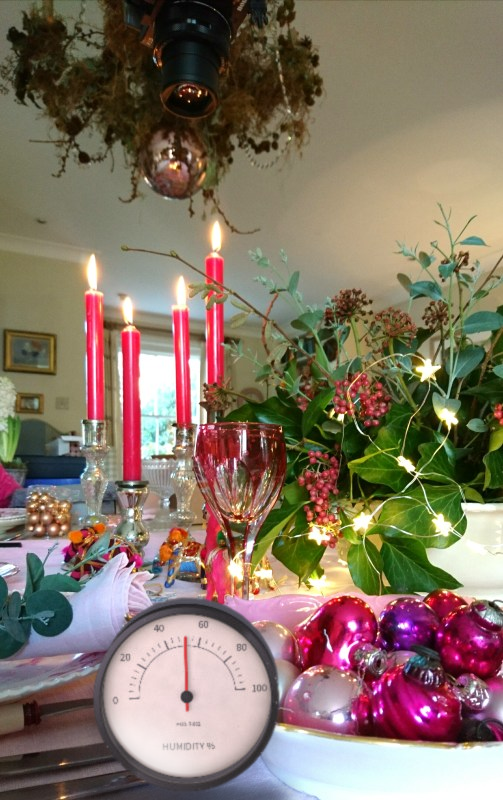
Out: 52 (%)
